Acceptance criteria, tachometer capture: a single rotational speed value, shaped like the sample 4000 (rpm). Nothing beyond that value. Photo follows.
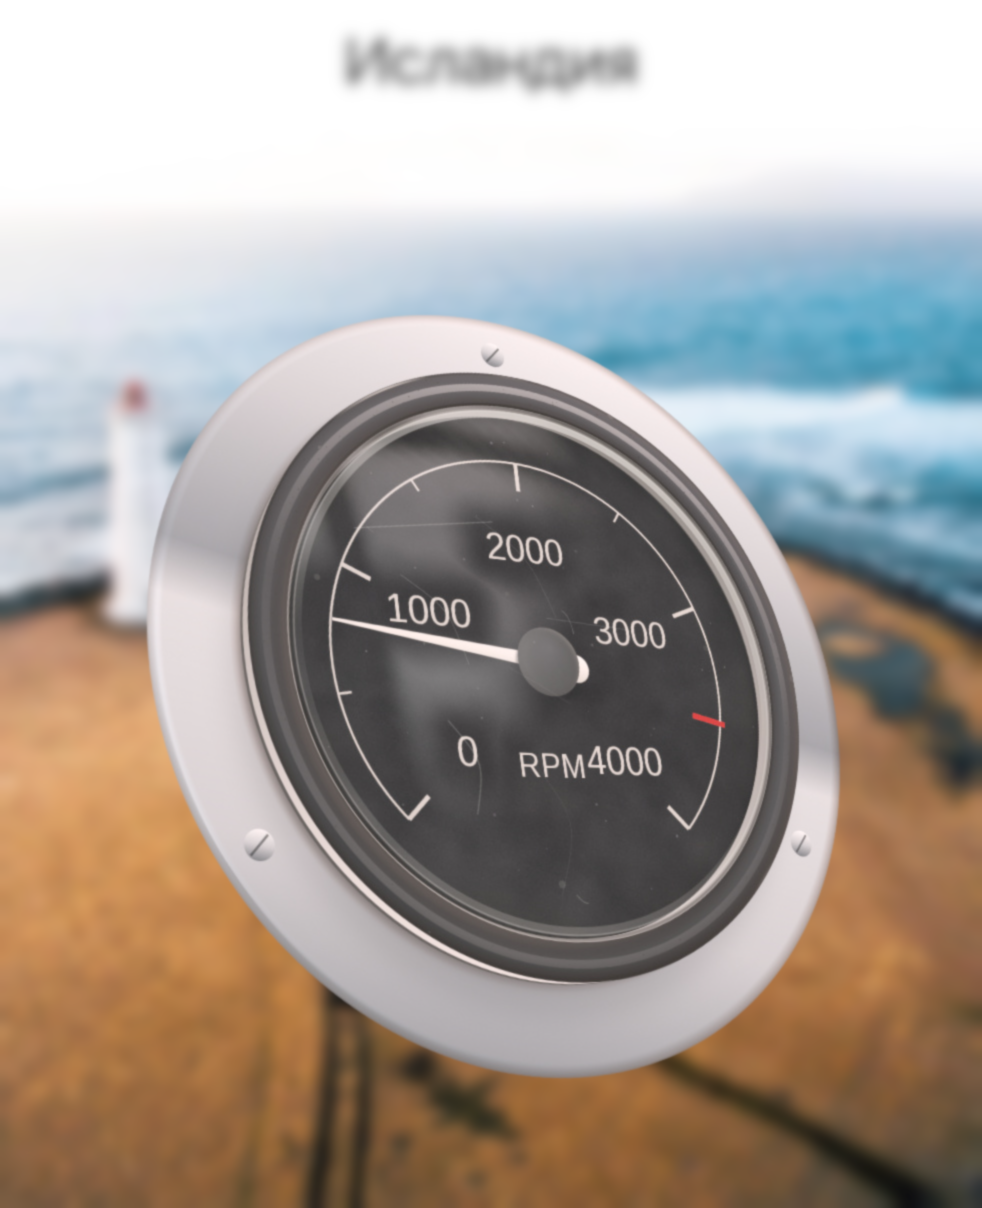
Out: 750 (rpm)
